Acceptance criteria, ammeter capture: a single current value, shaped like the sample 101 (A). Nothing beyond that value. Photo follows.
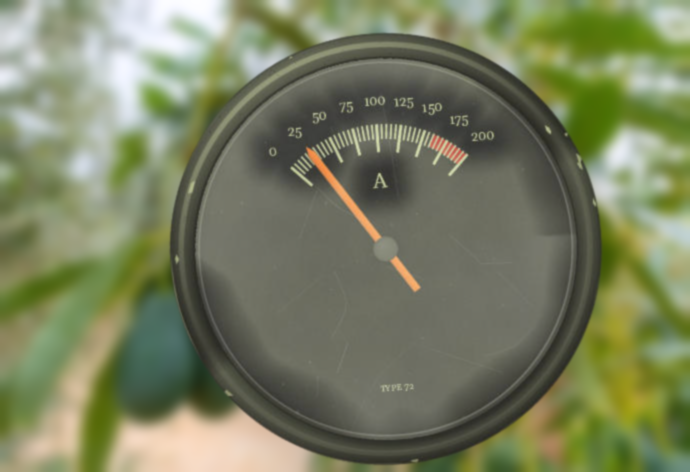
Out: 25 (A)
